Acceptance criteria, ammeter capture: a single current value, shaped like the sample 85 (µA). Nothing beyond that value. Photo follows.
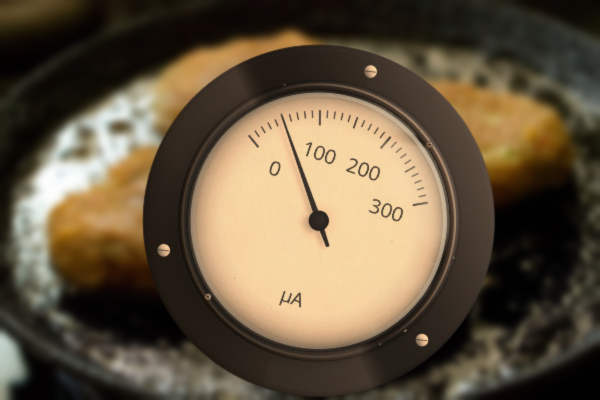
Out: 50 (µA)
